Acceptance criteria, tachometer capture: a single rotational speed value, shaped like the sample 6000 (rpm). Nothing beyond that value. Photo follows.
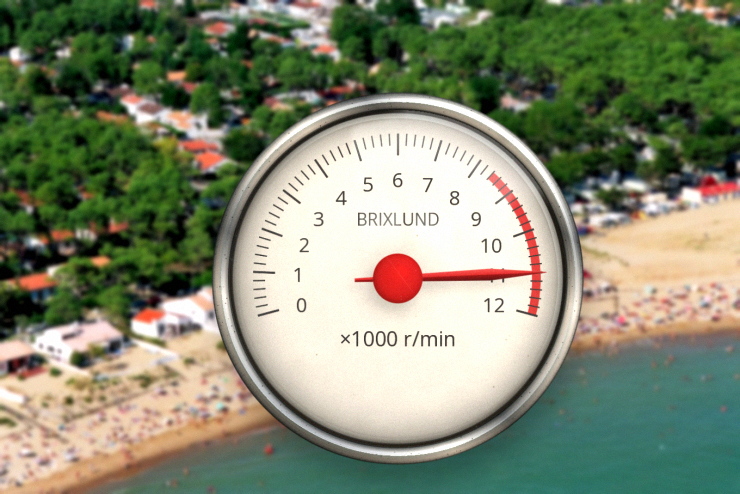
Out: 11000 (rpm)
